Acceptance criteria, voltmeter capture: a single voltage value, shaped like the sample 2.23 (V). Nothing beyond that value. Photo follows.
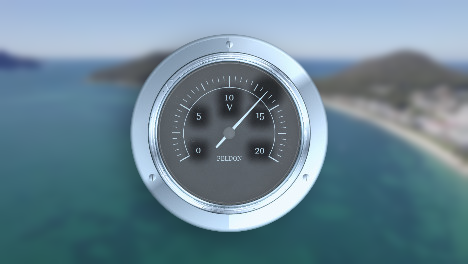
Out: 13.5 (V)
